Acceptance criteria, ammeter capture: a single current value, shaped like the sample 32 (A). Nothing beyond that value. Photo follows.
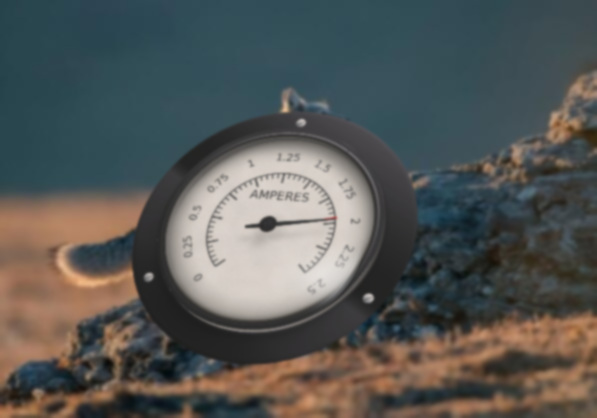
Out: 2 (A)
